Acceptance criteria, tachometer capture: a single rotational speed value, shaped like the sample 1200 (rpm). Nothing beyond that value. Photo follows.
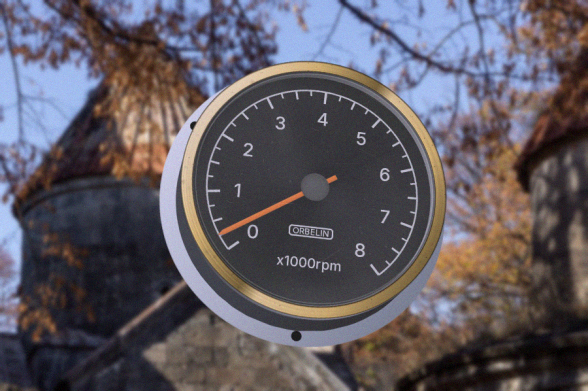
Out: 250 (rpm)
